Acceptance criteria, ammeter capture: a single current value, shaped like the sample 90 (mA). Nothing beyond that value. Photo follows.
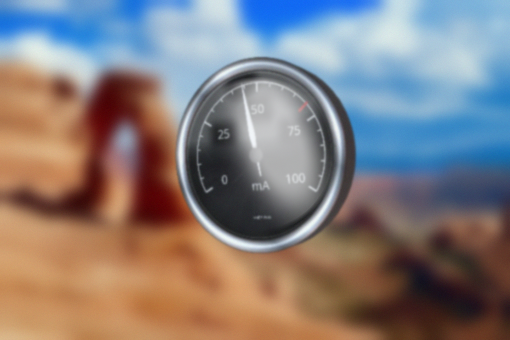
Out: 45 (mA)
